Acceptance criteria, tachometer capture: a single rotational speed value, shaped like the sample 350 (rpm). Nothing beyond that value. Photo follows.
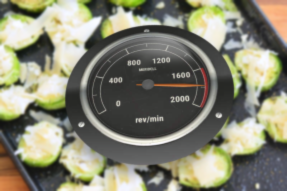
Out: 1800 (rpm)
